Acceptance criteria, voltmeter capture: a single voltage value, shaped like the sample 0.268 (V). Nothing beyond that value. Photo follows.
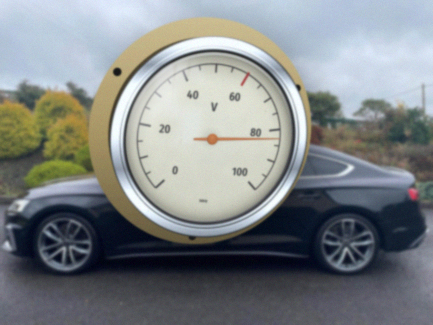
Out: 82.5 (V)
